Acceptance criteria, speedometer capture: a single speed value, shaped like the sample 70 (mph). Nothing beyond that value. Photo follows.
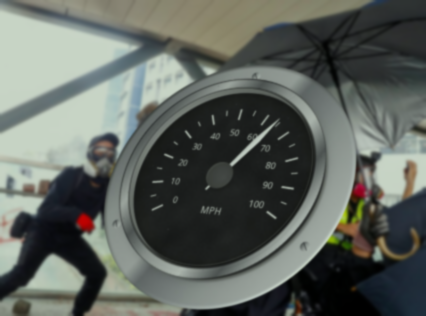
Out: 65 (mph)
